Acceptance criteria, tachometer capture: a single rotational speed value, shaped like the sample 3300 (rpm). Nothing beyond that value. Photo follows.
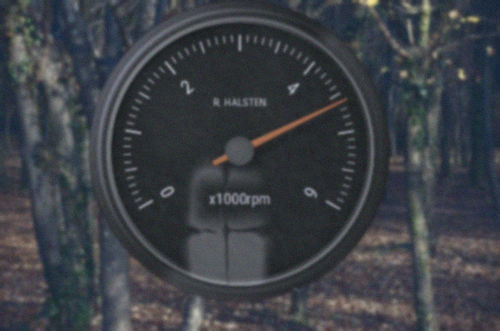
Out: 4600 (rpm)
